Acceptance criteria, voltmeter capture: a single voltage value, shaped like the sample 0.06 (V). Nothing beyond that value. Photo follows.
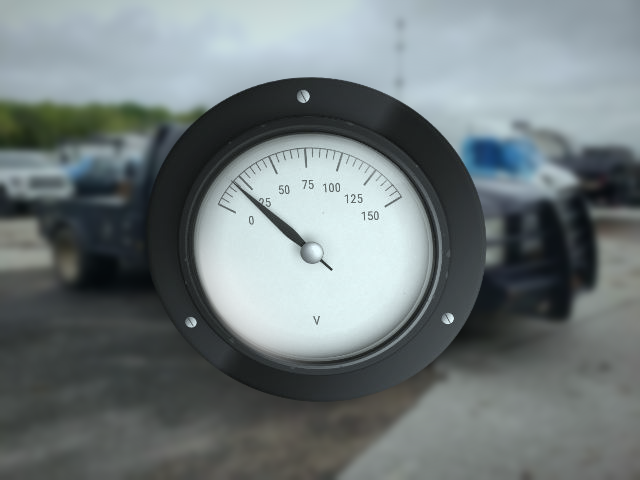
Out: 20 (V)
